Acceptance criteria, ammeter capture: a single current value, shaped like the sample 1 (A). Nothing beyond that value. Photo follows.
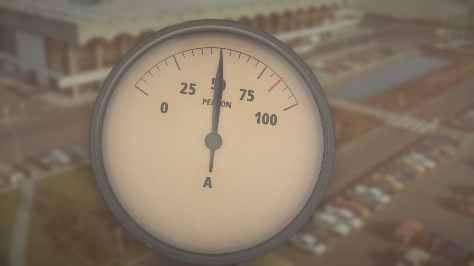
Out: 50 (A)
